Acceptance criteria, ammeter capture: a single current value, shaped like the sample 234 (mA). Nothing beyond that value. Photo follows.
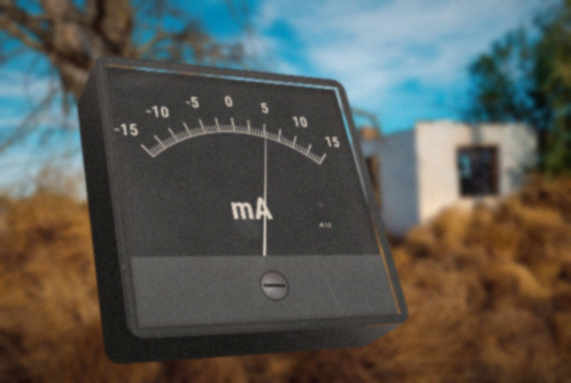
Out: 5 (mA)
